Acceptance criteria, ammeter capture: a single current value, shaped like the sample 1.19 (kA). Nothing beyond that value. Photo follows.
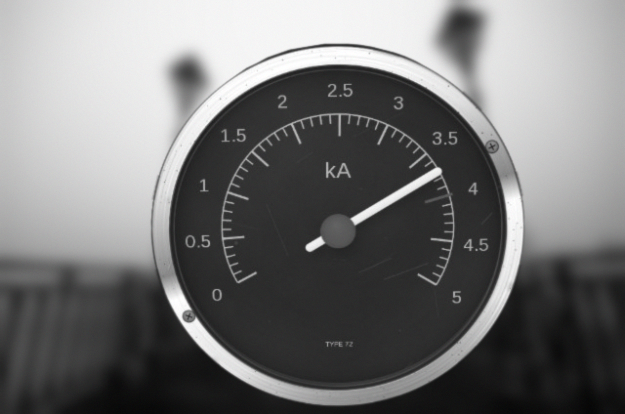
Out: 3.7 (kA)
